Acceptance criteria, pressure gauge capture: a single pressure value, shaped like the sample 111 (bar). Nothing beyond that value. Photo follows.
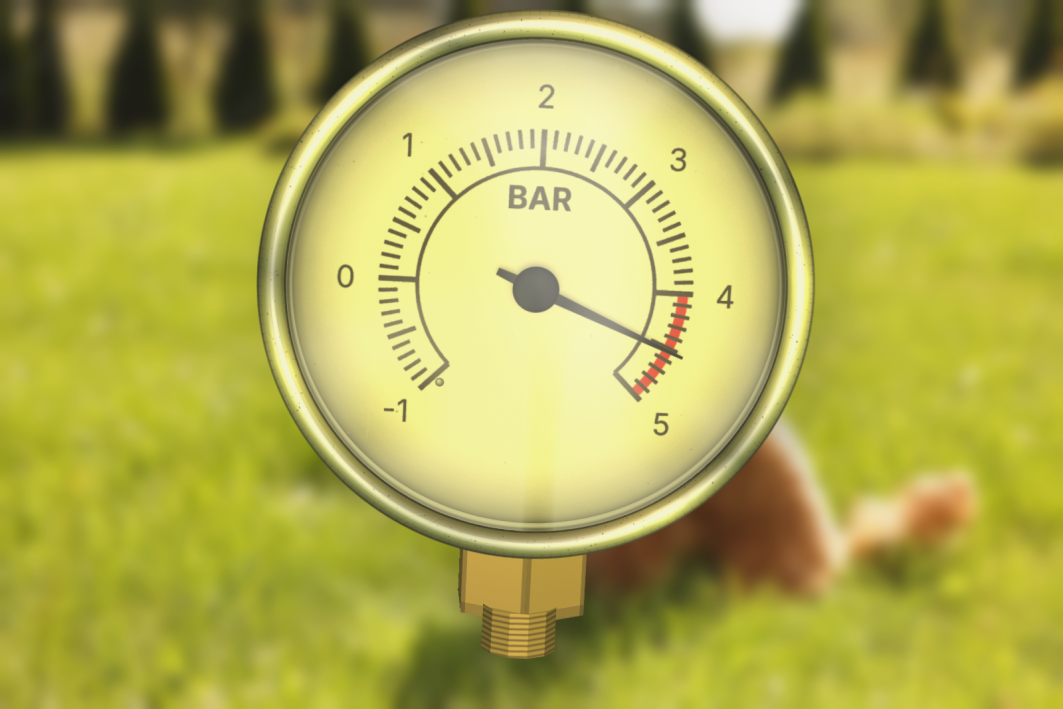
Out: 4.5 (bar)
